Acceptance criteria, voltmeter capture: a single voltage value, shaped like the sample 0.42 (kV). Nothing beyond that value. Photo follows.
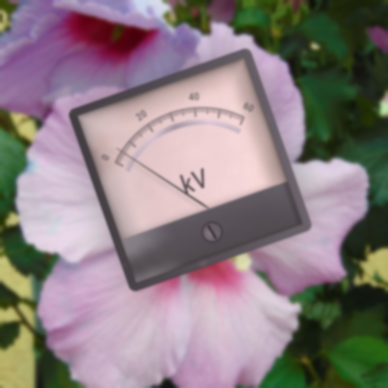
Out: 5 (kV)
